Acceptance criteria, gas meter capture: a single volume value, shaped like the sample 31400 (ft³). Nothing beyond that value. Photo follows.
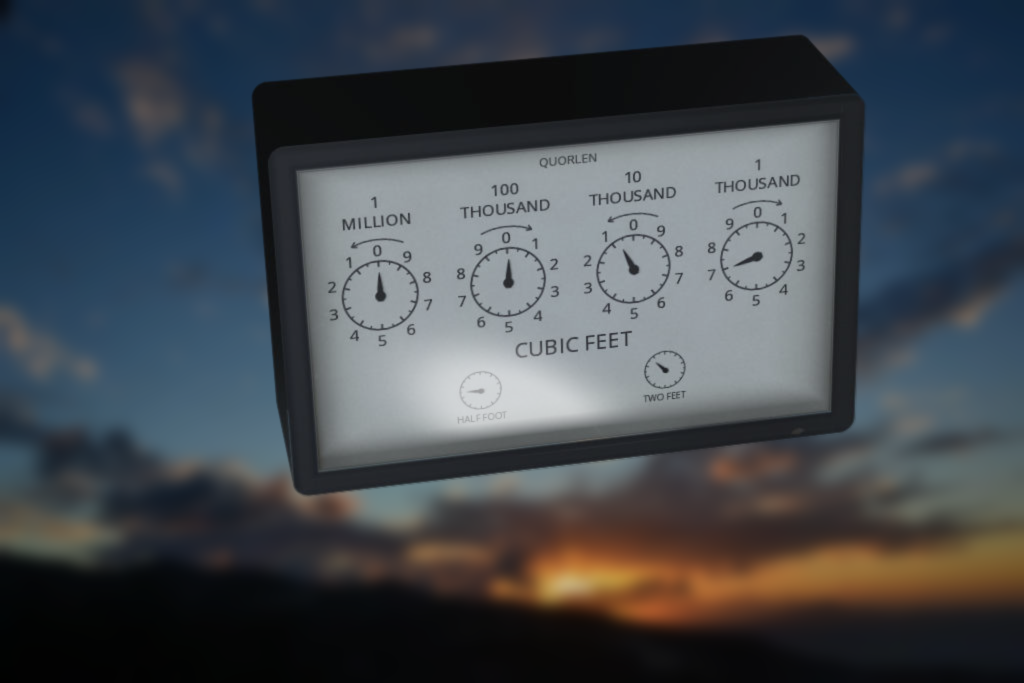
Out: 700 (ft³)
